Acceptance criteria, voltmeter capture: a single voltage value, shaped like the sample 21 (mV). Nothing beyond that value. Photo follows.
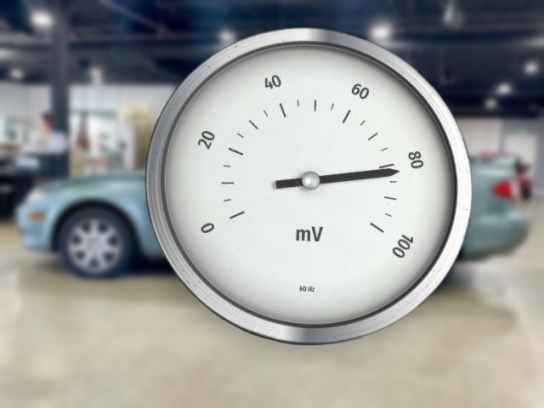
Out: 82.5 (mV)
